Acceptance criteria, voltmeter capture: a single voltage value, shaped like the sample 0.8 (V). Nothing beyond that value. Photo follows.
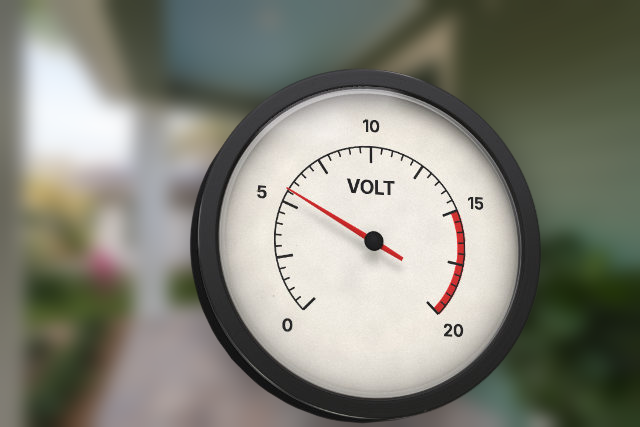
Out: 5.5 (V)
